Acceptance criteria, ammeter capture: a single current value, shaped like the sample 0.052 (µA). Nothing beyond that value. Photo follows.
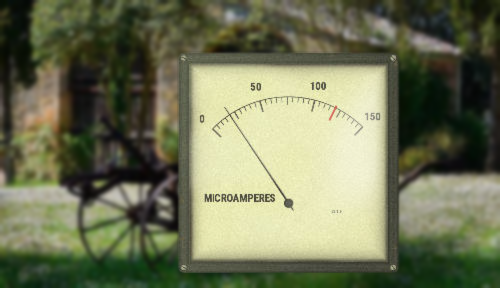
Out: 20 (µA)
